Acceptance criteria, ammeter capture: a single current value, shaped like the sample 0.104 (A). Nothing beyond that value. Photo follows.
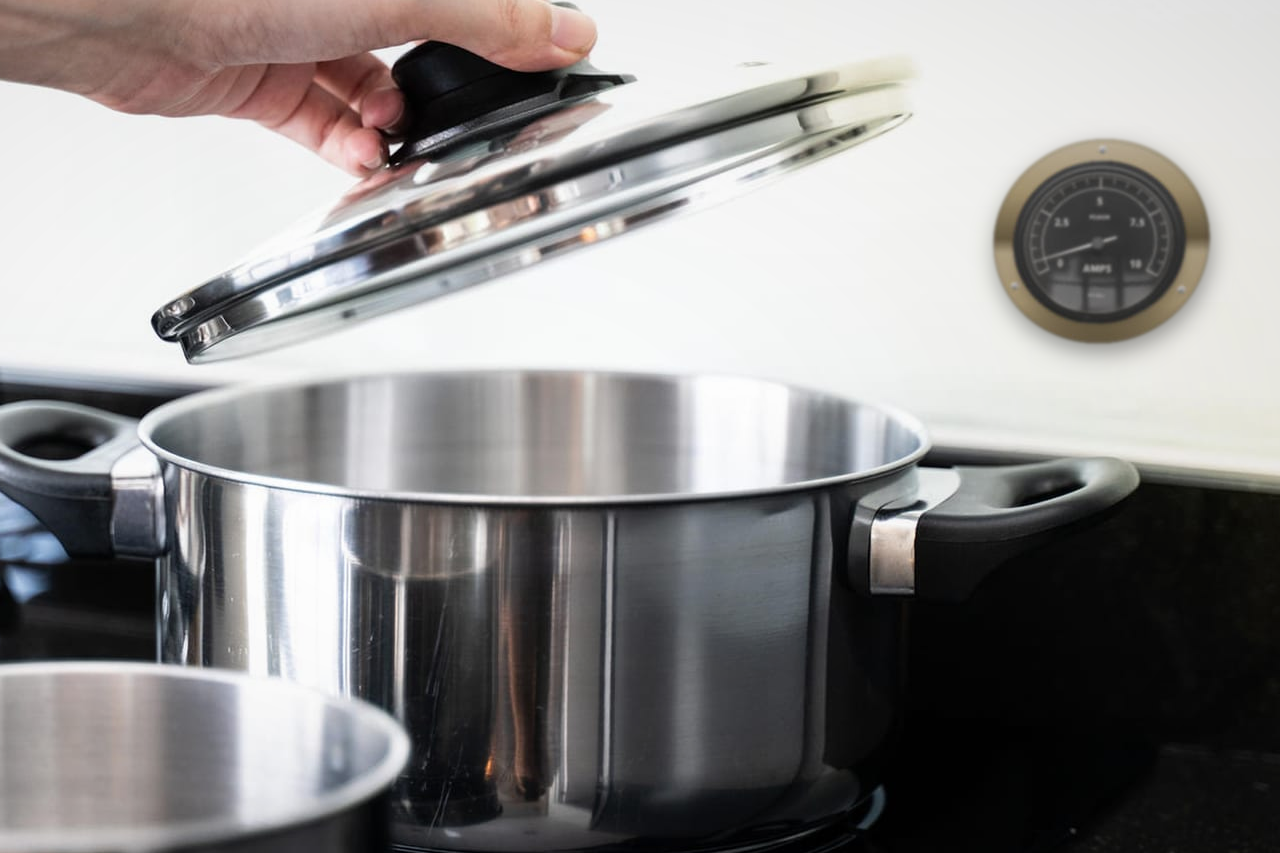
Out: 0.5 (A)
